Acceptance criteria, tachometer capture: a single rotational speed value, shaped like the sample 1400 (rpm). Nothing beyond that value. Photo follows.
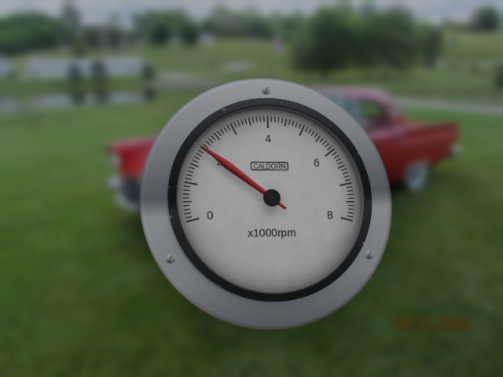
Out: 2000 (rpm)
